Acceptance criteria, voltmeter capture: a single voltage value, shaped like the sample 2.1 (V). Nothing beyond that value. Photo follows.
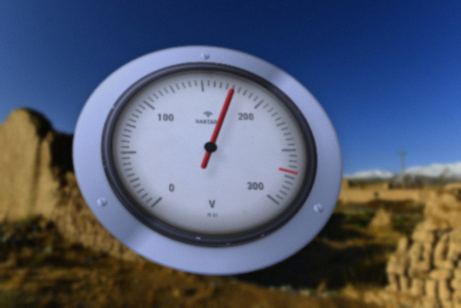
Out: 175 (V)
